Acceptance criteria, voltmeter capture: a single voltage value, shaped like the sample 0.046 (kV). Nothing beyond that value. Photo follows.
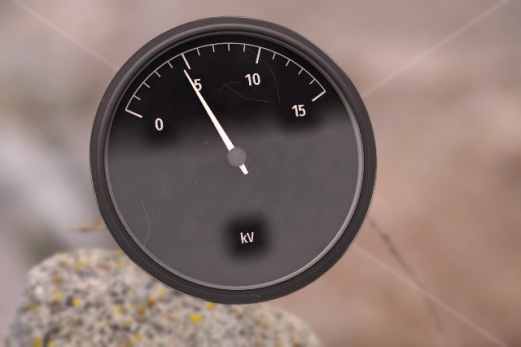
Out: 4.5 (kV)
